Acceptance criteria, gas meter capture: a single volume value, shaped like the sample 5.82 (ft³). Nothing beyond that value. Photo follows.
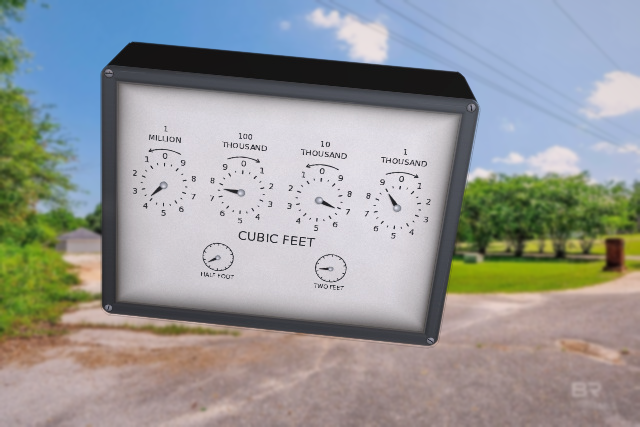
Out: 376900 (ft³)
